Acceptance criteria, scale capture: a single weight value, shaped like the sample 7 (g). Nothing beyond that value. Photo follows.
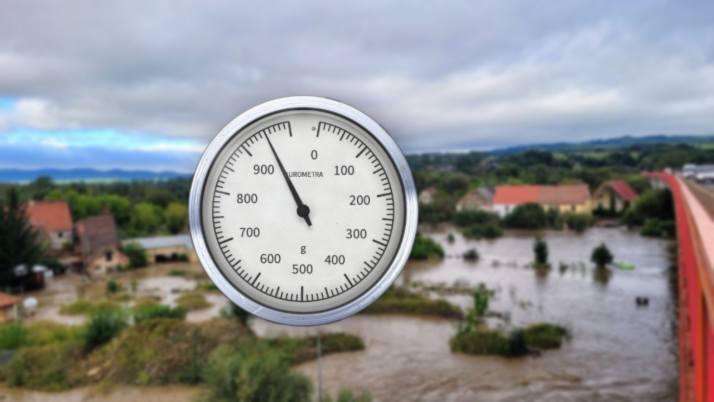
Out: 950 (g)
